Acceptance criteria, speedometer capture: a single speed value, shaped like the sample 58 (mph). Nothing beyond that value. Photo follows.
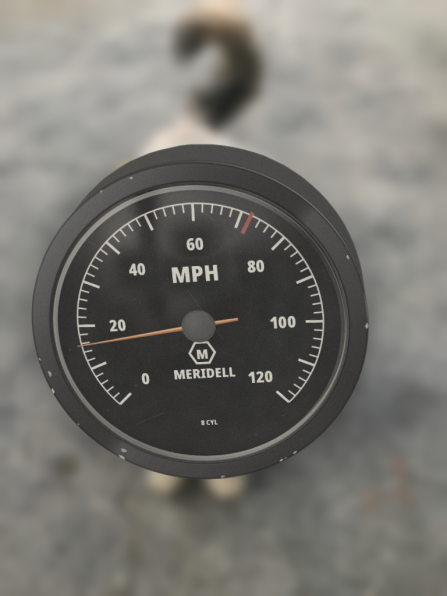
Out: 16 (mph)
